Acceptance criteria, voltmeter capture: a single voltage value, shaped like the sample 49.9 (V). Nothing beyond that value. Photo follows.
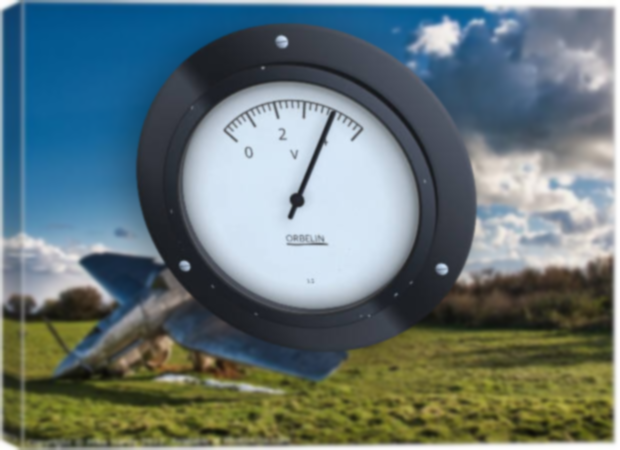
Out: 4 (V)
